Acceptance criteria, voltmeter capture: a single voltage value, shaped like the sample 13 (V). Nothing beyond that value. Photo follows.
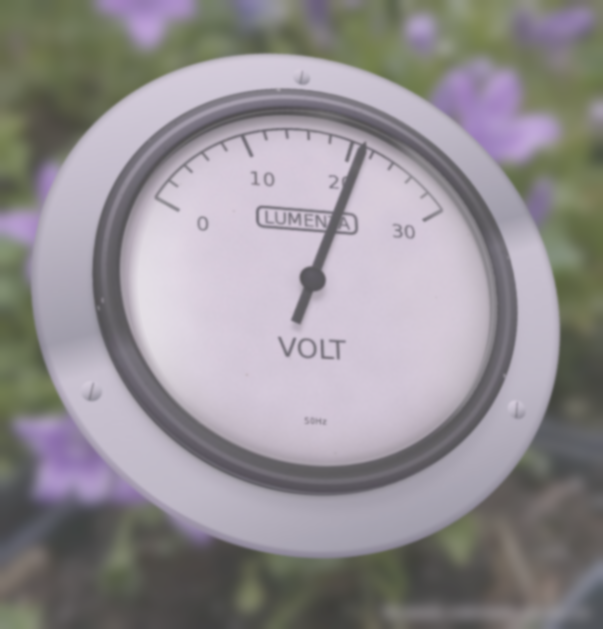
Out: 21 (V)
